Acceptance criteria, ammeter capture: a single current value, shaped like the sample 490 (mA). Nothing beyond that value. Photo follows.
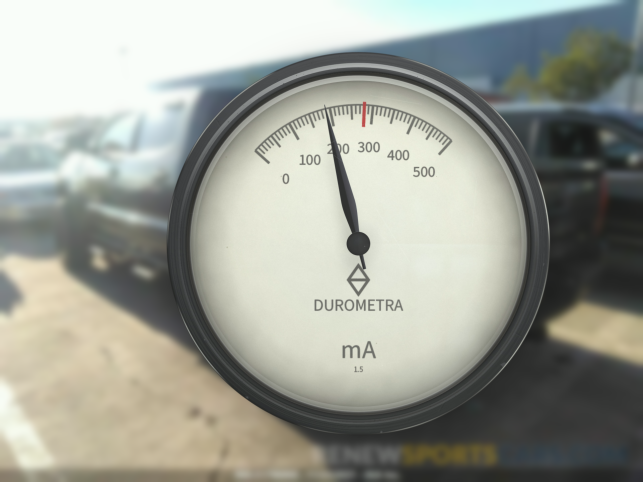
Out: 190 (mA)
